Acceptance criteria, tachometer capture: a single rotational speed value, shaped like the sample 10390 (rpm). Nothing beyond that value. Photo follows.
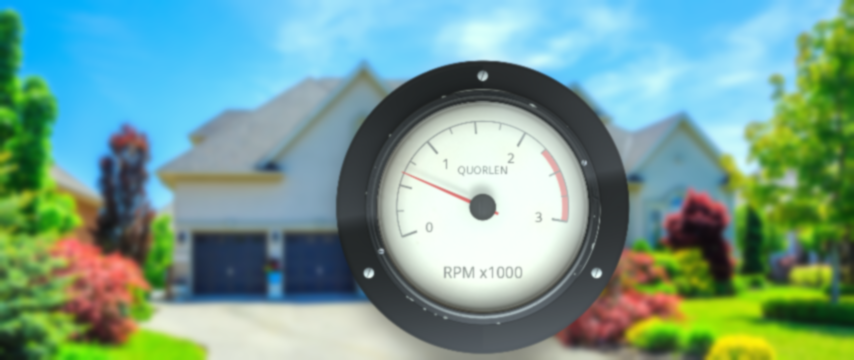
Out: 625 (rpm)
